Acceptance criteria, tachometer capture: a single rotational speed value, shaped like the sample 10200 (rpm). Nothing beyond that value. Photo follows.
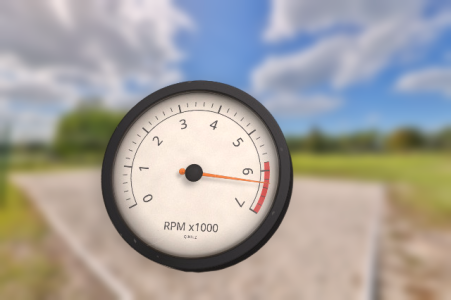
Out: 6300 (rpm)
